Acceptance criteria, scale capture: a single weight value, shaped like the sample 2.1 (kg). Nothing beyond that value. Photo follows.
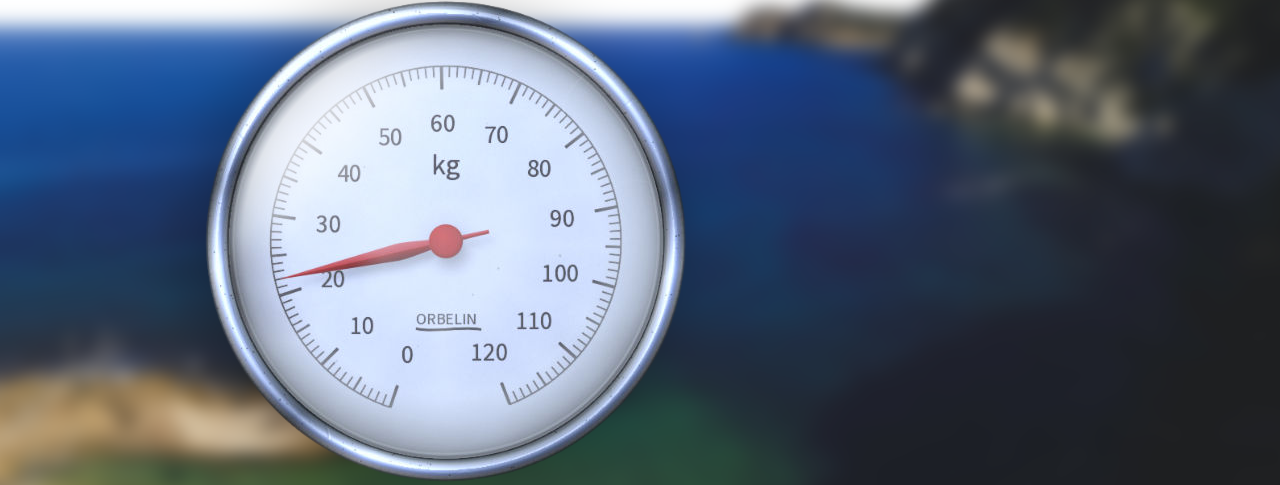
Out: 22 (kg)
